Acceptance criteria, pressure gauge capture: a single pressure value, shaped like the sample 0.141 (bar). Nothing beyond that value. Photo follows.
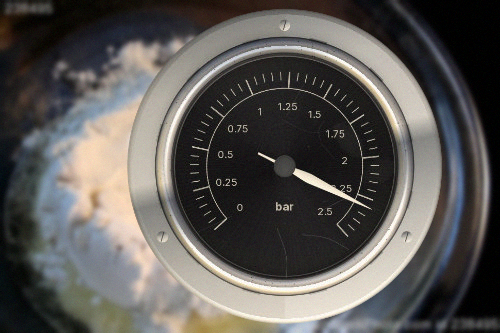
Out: 2.3 (bar)
